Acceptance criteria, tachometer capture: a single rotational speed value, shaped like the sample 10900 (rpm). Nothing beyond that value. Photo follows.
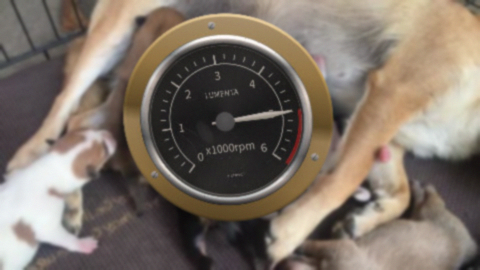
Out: 5000 (rpm)
